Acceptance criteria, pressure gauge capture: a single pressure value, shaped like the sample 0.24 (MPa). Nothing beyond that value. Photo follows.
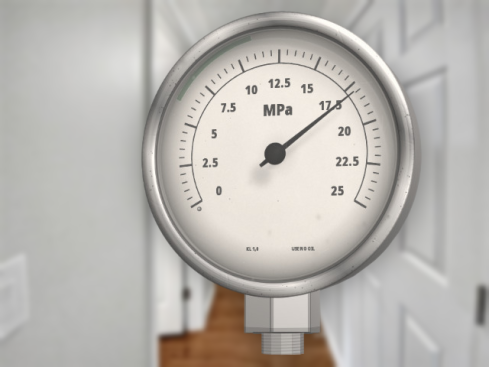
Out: 18 (MPa)
